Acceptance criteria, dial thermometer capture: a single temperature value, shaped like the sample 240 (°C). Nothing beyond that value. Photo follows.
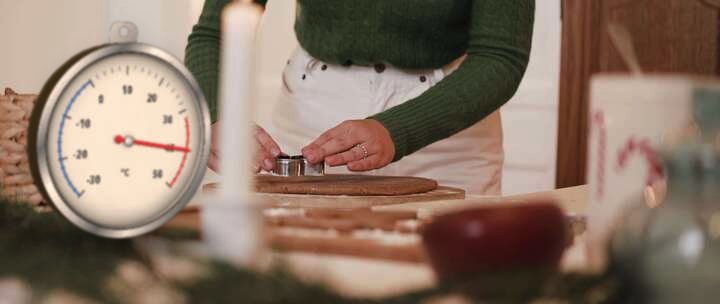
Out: 40 (°C)
